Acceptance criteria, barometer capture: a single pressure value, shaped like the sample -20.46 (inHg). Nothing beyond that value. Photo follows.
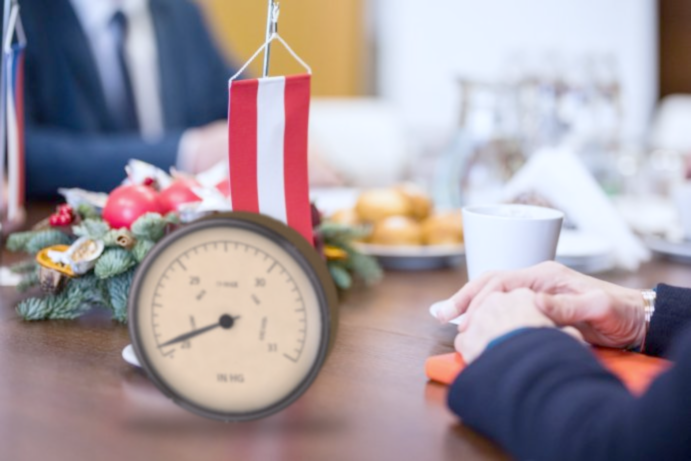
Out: 28.1 (inHg)
